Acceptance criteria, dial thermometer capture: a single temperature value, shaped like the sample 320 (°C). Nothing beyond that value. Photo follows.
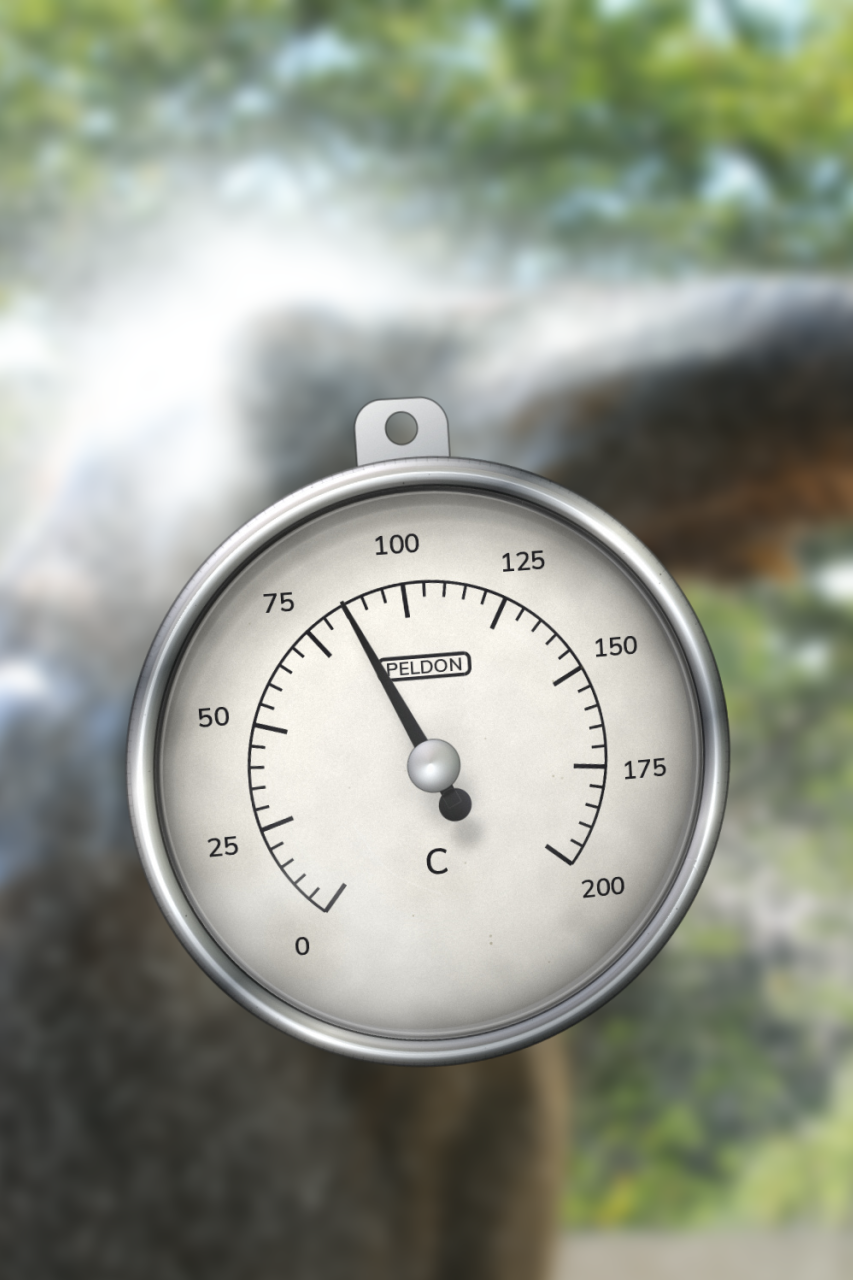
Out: 85 (°C)
